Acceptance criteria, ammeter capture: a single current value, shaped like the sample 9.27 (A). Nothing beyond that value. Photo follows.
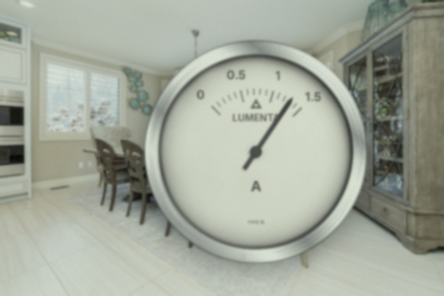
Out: 1.3 (A)
